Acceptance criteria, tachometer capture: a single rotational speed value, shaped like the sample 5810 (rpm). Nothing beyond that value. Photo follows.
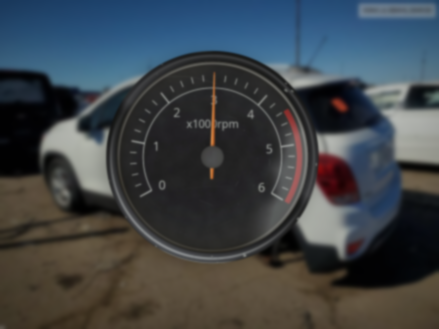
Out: 3000 (rpm)
